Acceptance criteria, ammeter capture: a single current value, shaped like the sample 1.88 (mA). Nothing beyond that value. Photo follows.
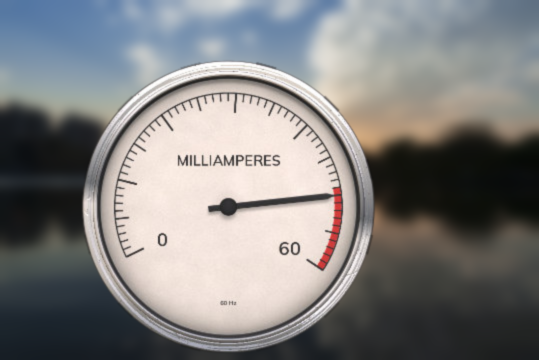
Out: 50 (mA)
